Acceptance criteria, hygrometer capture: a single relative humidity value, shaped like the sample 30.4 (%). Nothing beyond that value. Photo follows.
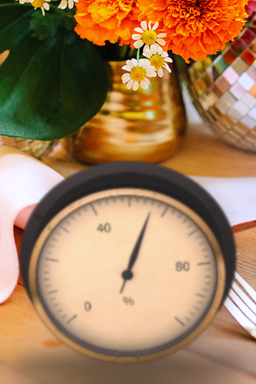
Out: 56 (%)
